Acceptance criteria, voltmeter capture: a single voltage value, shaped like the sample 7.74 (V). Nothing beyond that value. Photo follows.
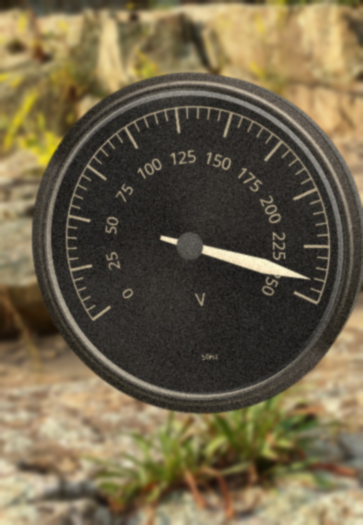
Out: 240 (V)
